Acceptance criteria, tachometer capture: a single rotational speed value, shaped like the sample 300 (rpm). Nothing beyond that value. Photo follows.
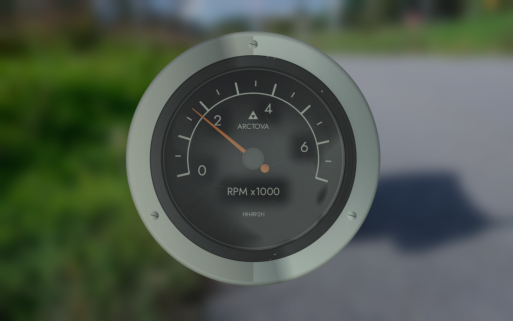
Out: 1750 (rpm)
